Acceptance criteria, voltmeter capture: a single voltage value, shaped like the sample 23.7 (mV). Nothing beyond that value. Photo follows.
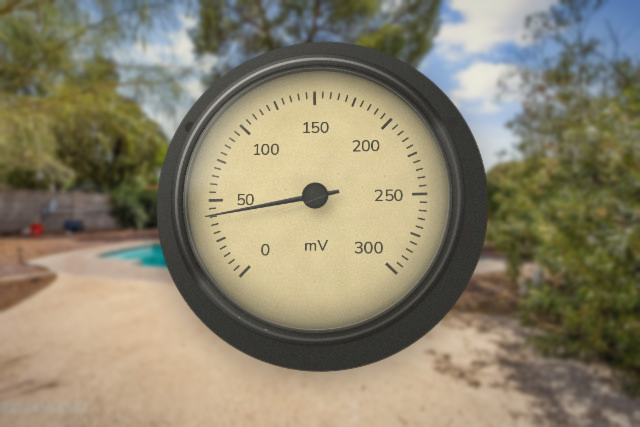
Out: 40 (mV)
